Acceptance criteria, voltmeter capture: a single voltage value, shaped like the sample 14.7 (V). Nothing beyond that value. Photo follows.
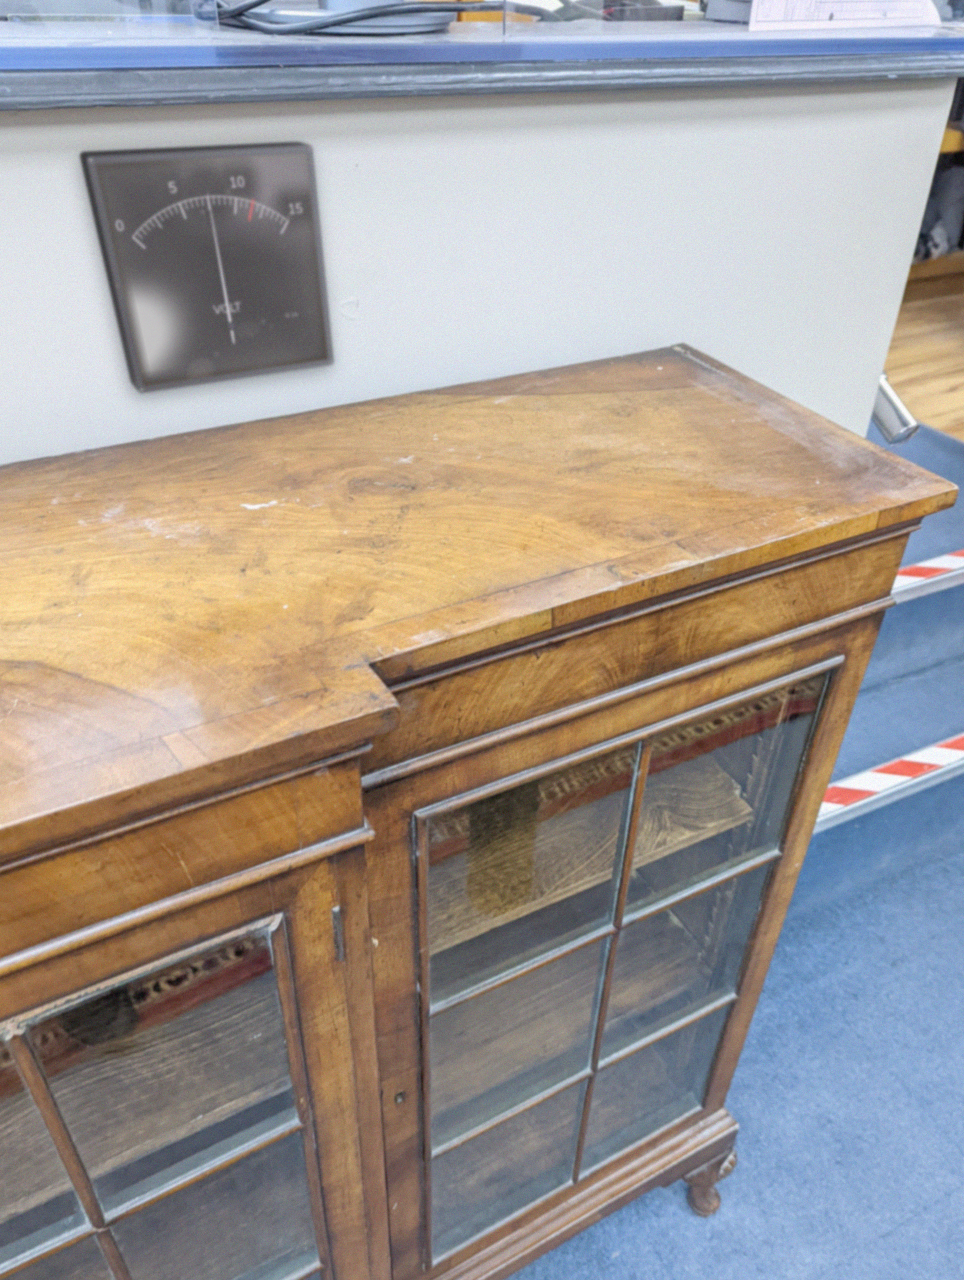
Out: 7.5 (V)
